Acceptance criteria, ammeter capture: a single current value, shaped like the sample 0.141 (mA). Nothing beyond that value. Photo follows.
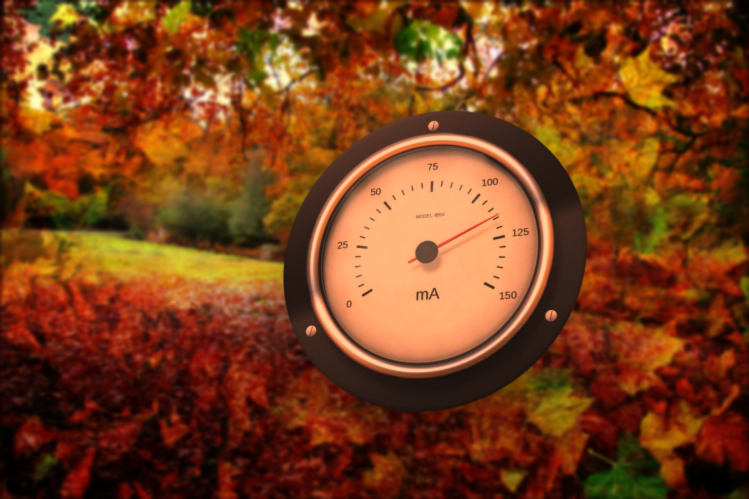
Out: 115 (mA)
